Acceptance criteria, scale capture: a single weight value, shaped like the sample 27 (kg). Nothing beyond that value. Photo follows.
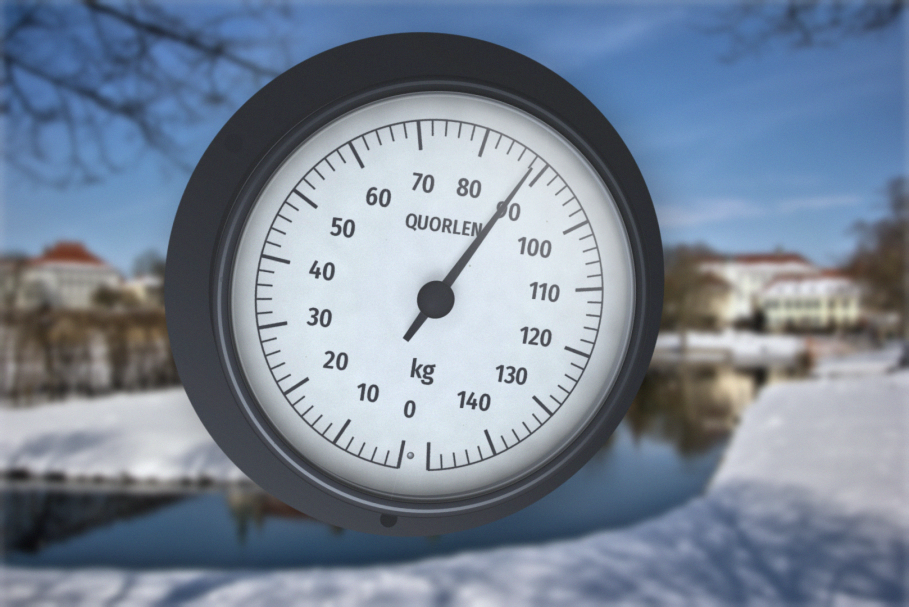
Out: 88 (kg)
